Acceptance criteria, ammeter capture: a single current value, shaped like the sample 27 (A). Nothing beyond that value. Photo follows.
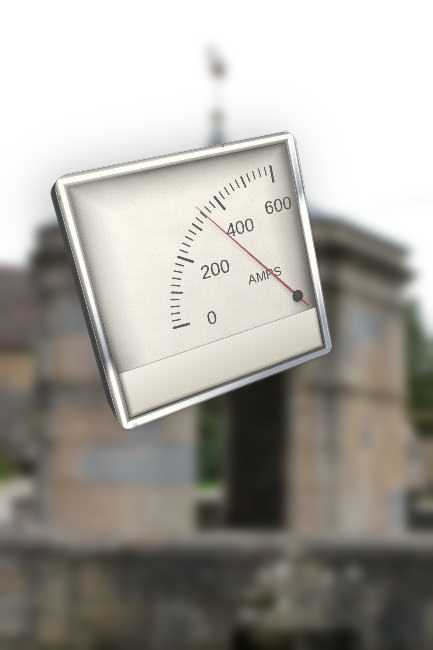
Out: 340 (A)
